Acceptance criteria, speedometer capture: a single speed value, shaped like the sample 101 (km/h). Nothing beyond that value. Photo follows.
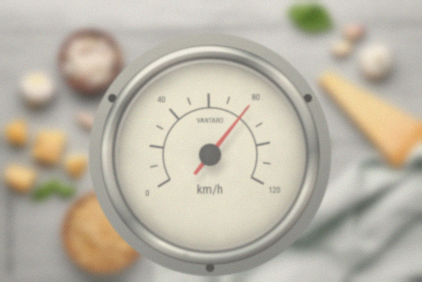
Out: 80 (km/h)
